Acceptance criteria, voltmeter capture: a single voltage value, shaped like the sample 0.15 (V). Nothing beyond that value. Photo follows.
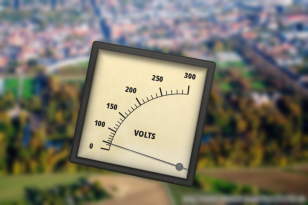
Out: 50 (V)
